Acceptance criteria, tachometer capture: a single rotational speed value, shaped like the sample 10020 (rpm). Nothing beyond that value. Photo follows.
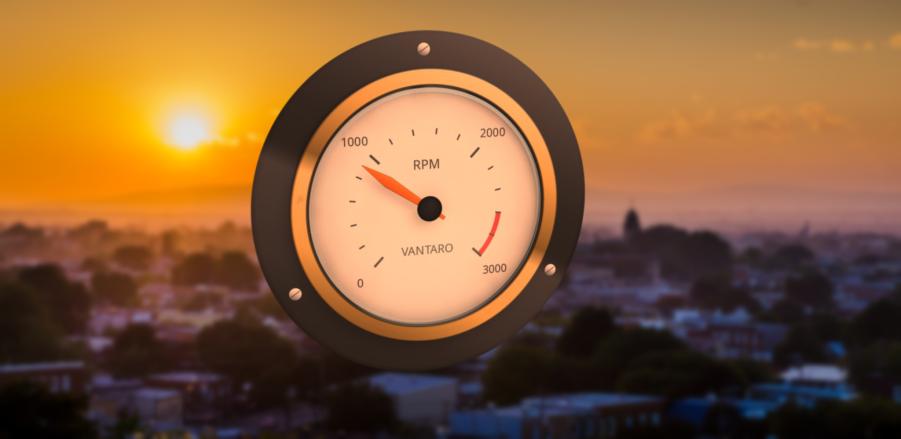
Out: 900 (rpm)
